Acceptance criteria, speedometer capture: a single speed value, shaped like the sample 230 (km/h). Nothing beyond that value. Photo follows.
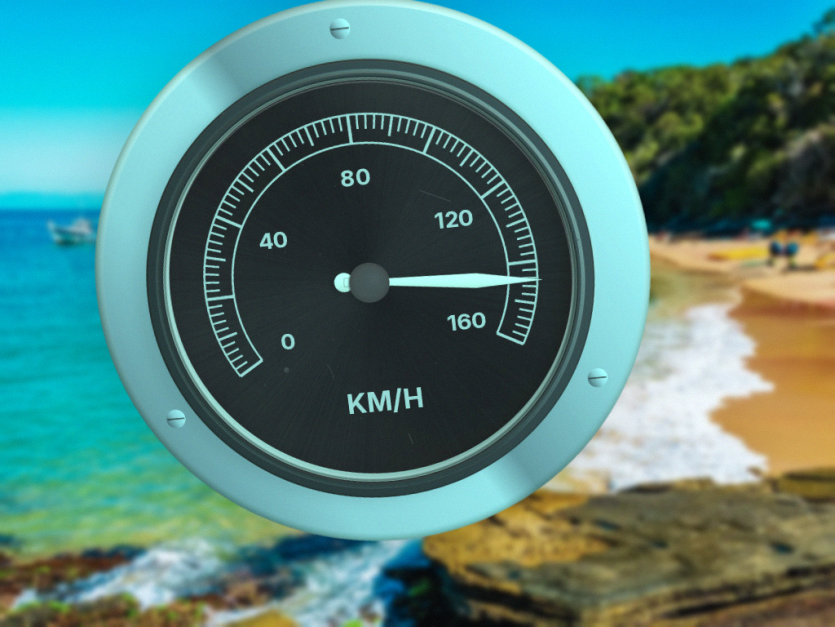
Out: 144 (km/h)
